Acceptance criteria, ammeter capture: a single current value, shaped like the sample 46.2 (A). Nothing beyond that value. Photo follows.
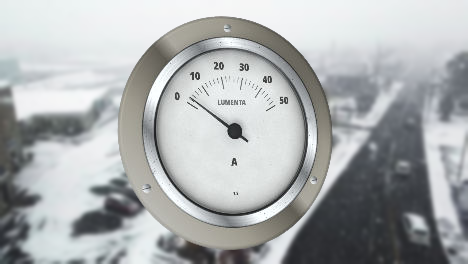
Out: 2 (A)
